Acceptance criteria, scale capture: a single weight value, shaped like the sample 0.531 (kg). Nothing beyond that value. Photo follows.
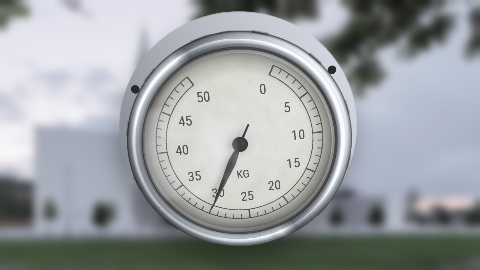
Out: 30 (kg)
